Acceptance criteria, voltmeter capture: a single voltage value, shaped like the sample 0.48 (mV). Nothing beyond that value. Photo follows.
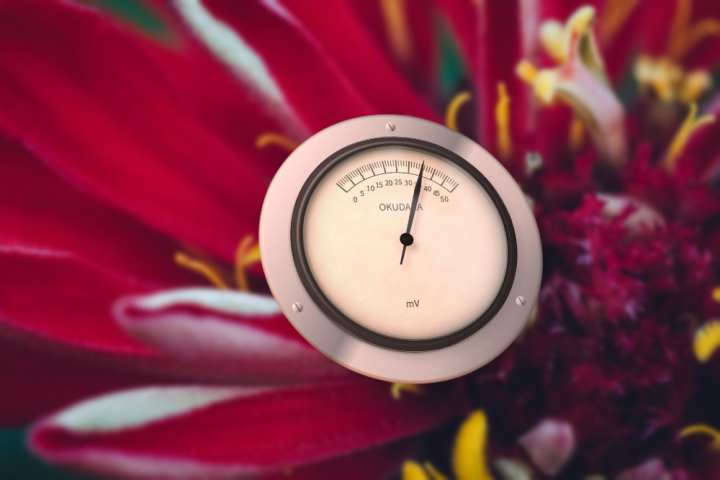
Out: 35 (mV)
